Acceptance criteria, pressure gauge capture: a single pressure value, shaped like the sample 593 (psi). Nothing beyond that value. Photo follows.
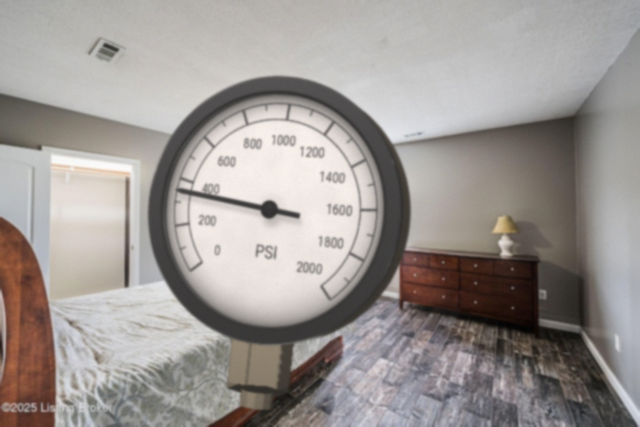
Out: 350 (psi)
